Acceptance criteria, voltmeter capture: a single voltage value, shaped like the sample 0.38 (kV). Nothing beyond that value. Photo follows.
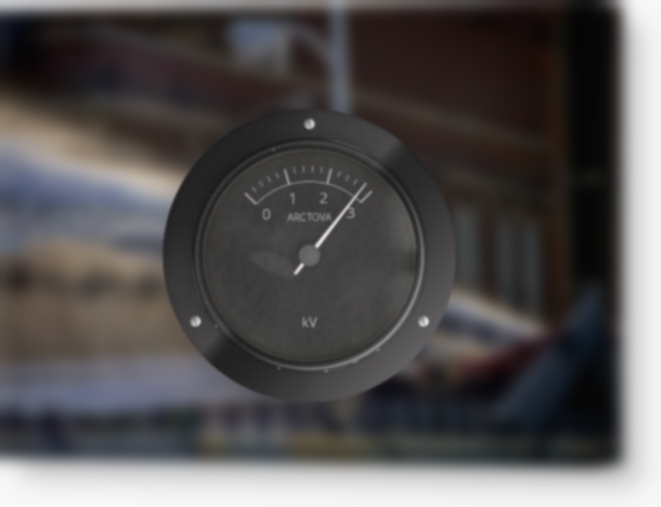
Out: 2.8 (kV)
